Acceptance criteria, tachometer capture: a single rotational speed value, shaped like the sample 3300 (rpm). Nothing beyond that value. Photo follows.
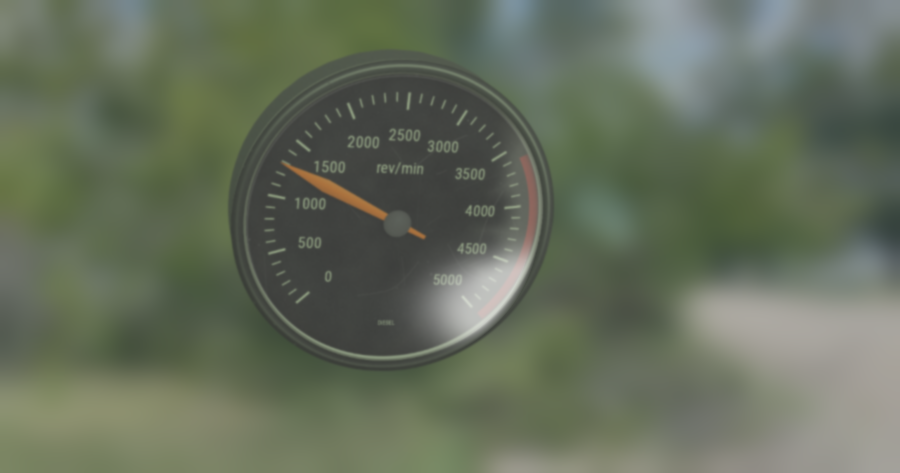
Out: 1300 (rpm)
